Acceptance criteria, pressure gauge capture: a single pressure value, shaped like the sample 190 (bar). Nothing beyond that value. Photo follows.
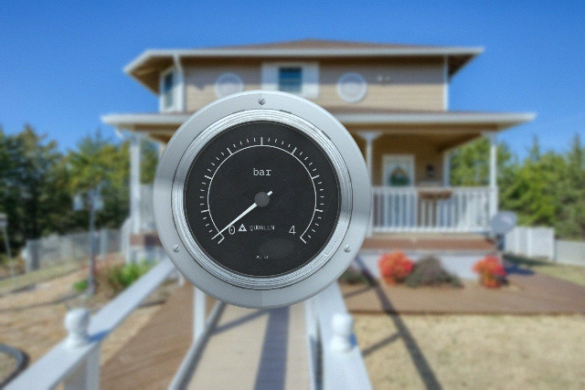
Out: 0.1 (bar)
